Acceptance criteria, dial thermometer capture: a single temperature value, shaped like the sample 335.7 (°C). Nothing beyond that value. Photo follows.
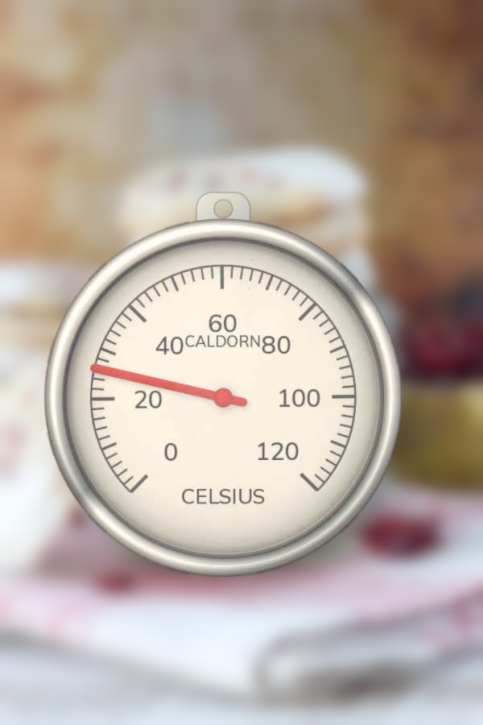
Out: 26 (°C)
